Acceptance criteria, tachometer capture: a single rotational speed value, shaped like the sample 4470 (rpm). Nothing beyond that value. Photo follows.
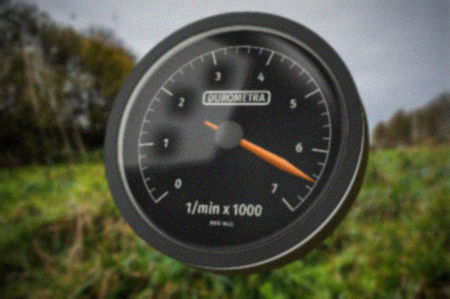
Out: 6500 (rpm)
